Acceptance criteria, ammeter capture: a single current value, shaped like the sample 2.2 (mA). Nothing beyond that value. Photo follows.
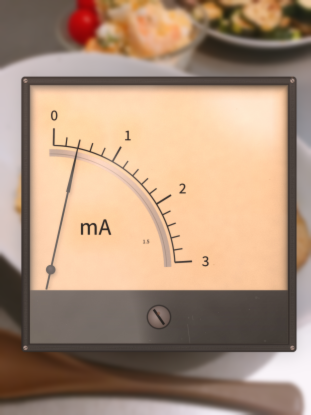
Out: 0.4 (mA)
